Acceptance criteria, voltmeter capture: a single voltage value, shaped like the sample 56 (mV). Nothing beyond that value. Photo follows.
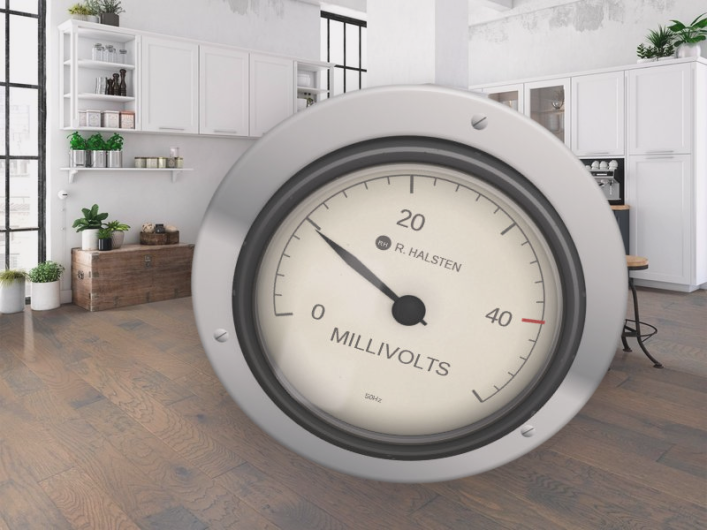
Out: 10 (mV)
